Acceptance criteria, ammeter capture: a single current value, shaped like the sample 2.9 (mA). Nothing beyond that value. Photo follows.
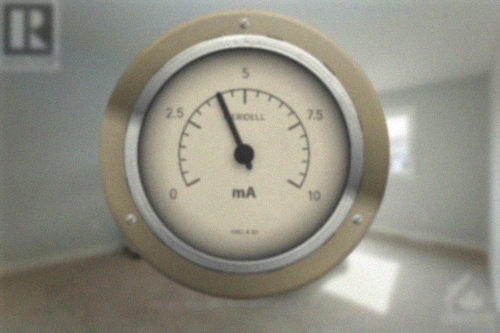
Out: 4 (mA)
